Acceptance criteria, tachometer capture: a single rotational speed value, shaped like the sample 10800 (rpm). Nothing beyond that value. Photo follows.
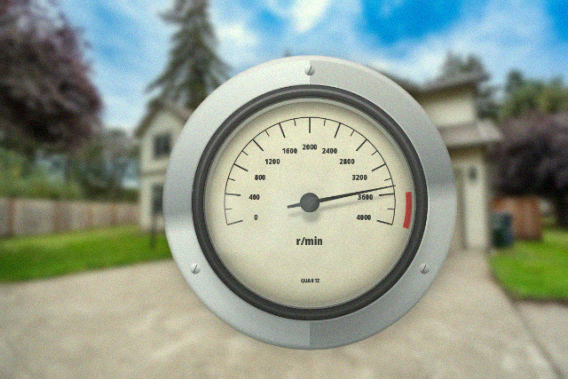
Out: 3500 (rpm)
